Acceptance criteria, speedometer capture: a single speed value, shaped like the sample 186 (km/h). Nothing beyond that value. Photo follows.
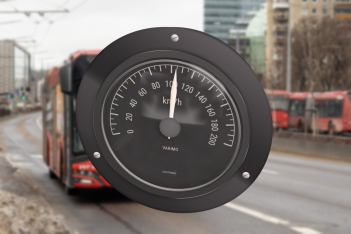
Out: 105 (km/h)
